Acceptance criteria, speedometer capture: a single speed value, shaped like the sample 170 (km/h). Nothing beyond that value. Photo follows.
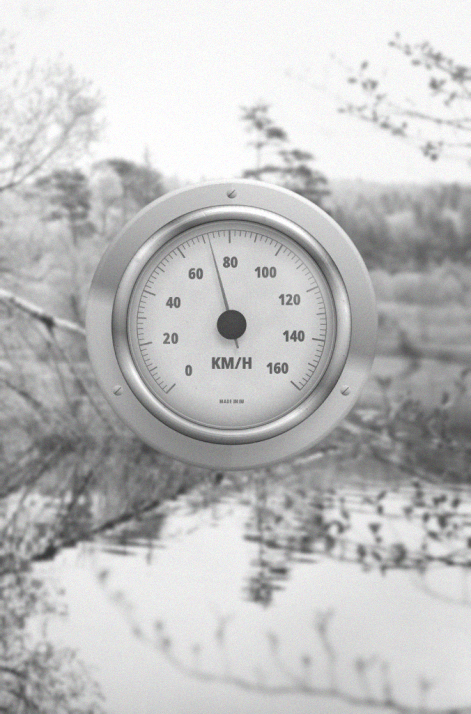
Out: 72 (km/h)
